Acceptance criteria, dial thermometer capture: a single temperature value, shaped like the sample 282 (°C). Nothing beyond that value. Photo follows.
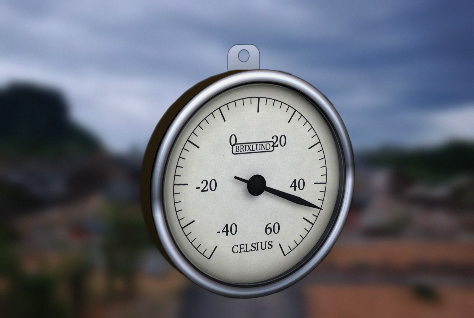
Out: 46 (°C)
